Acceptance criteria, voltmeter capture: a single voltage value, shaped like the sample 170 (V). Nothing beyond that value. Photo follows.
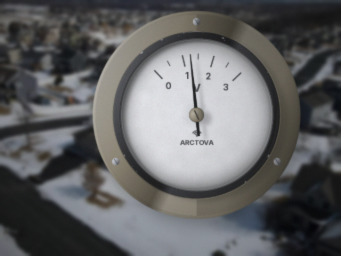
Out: 1.25 (V)
